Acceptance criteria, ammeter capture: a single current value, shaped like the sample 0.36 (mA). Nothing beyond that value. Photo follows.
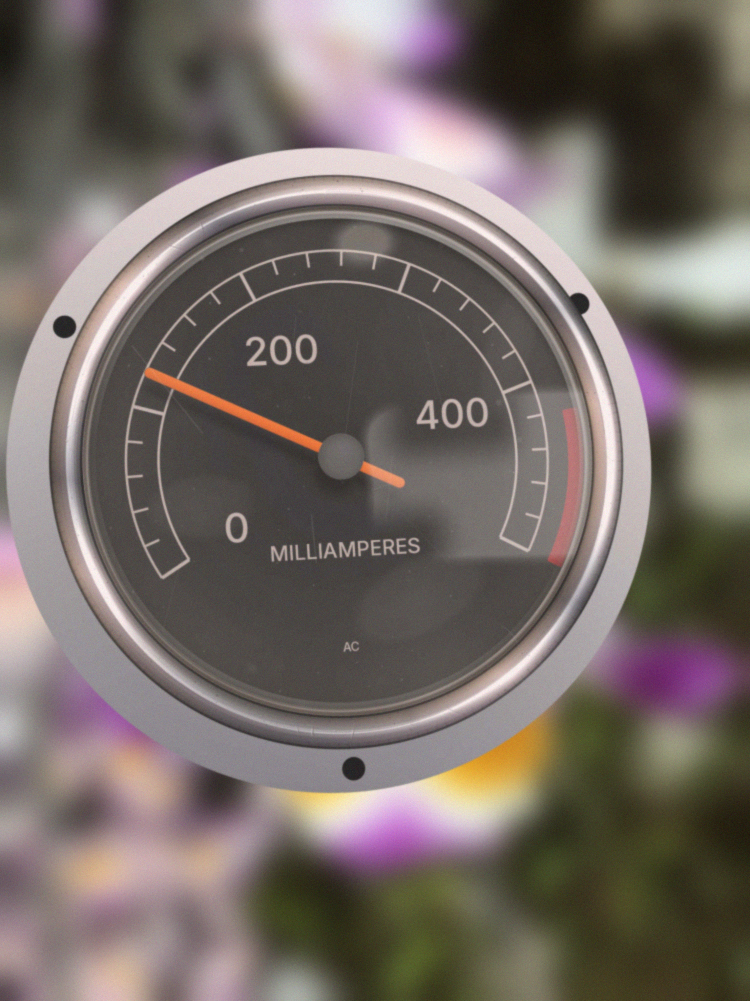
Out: 120 (mA)
